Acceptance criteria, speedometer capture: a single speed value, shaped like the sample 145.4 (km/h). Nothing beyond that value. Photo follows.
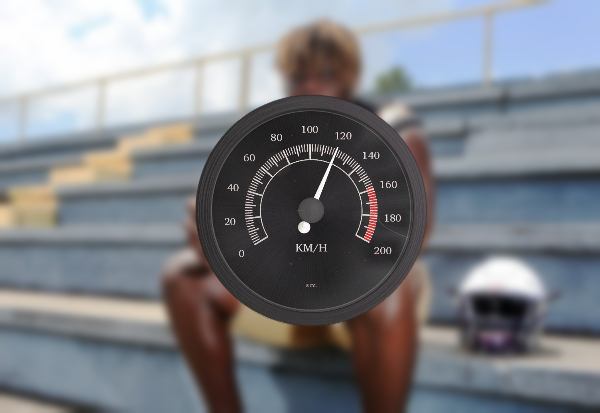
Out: 120 (km/h)
